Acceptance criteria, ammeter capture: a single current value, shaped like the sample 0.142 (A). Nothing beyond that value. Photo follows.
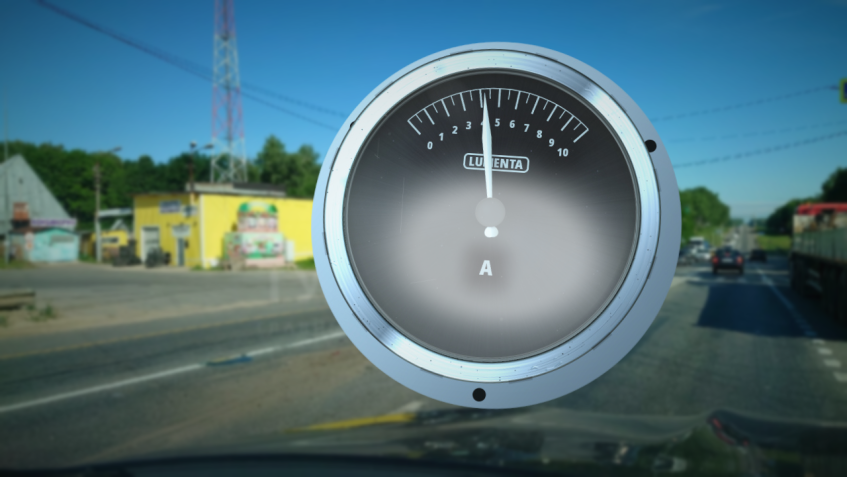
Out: 4.25 (A)
